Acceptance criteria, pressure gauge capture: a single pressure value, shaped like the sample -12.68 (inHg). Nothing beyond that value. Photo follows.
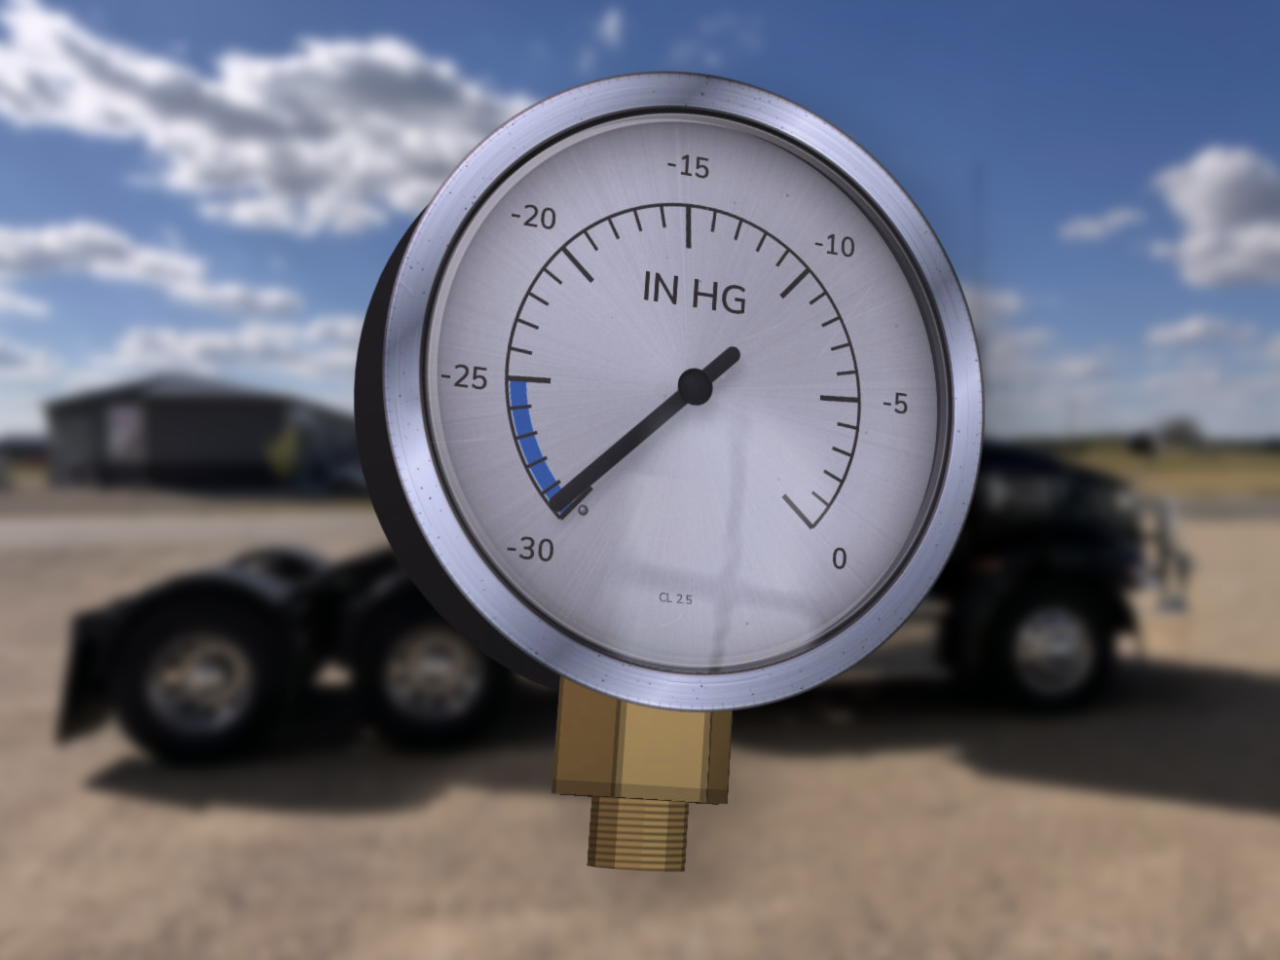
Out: -29.5 (inHg)
